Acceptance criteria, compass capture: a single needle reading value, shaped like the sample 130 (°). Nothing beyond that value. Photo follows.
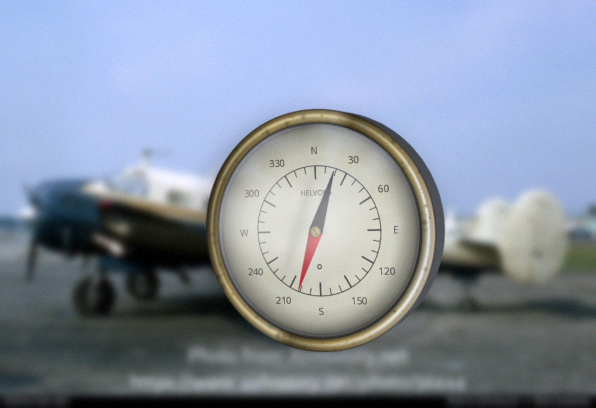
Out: 200 (°)
